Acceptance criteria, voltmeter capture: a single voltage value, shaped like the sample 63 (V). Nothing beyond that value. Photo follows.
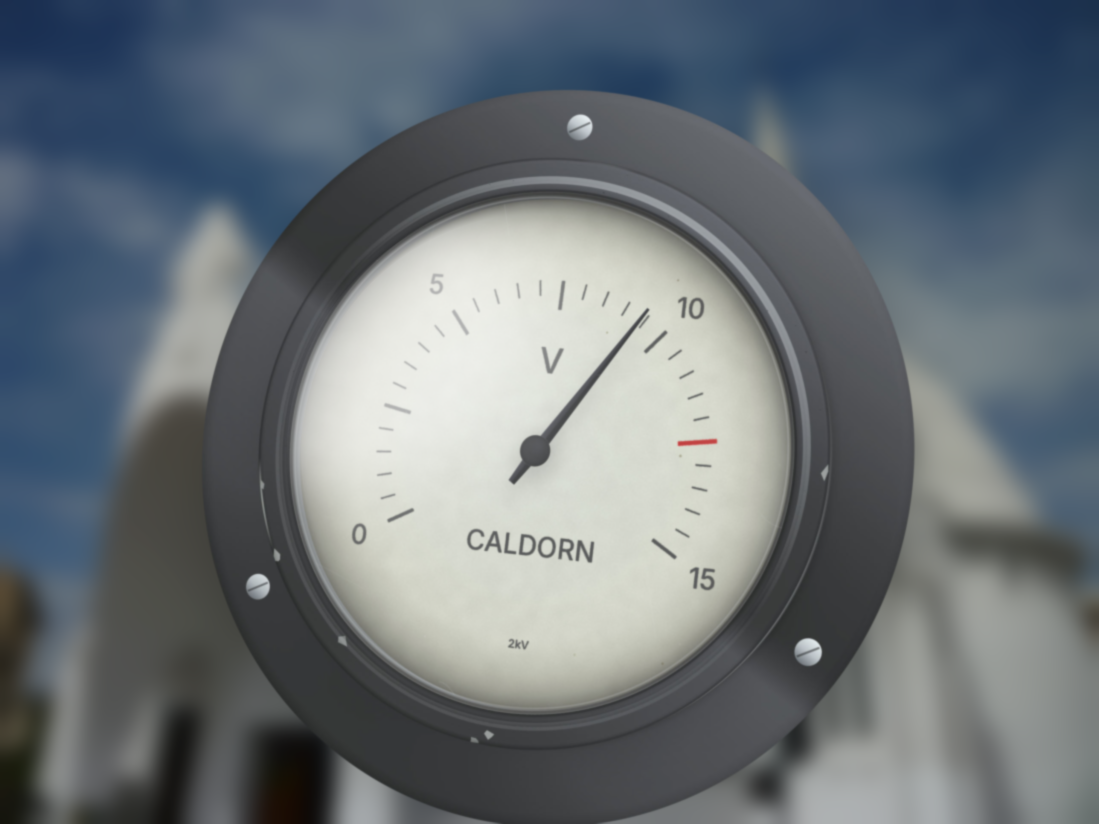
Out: 9.5 (V)
